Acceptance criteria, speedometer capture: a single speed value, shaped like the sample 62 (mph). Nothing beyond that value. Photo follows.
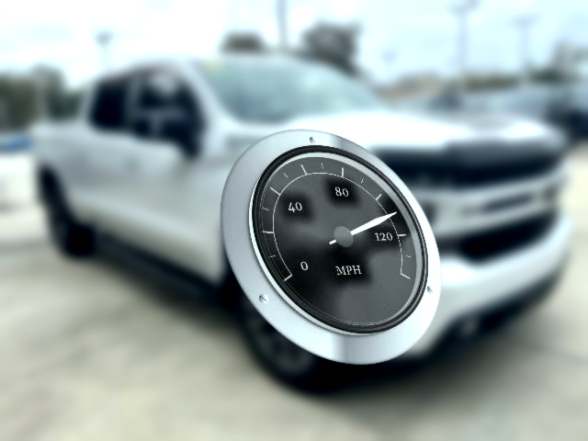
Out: 110 (mph)
